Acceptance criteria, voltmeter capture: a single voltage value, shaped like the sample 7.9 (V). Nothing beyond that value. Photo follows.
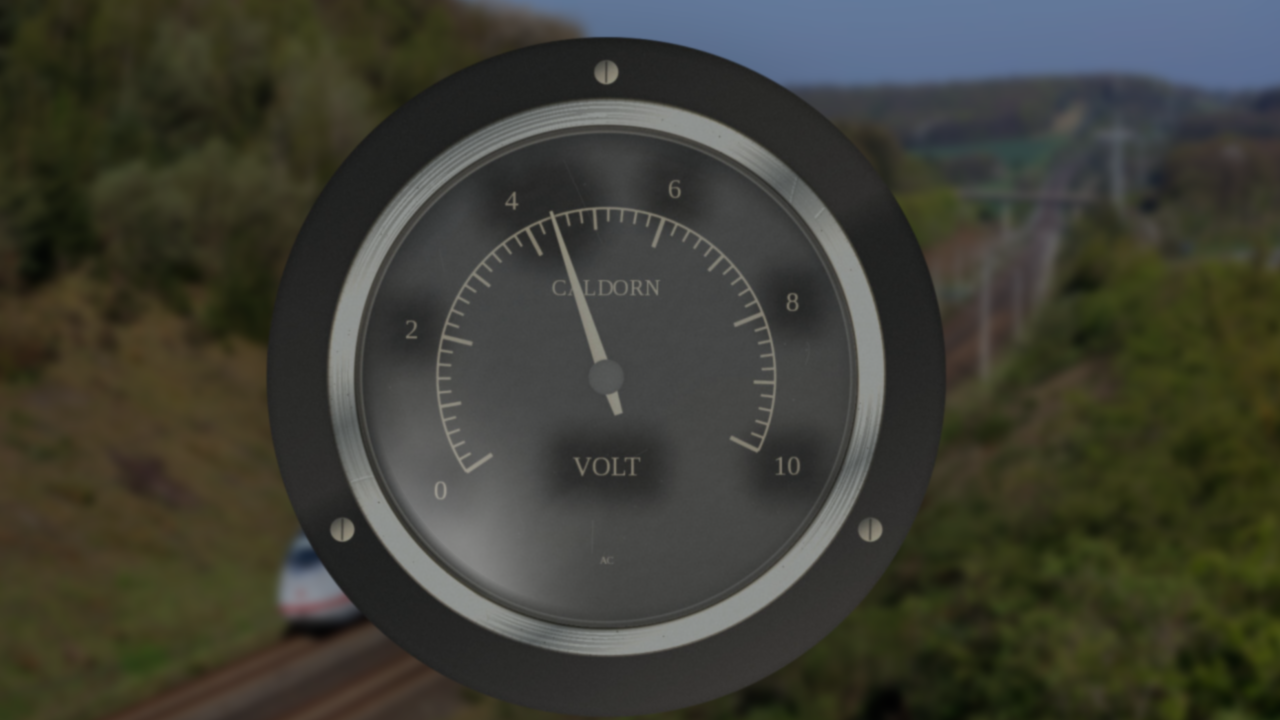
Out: 4.4 (V)
